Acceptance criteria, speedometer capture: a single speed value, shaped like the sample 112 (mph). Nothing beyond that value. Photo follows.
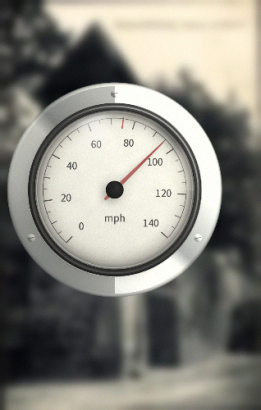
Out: 95 (mph)
